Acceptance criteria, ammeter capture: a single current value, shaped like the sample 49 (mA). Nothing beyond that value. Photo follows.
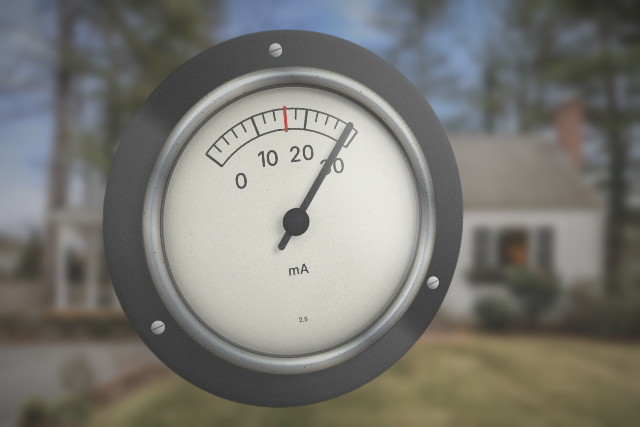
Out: 28 (mA)
